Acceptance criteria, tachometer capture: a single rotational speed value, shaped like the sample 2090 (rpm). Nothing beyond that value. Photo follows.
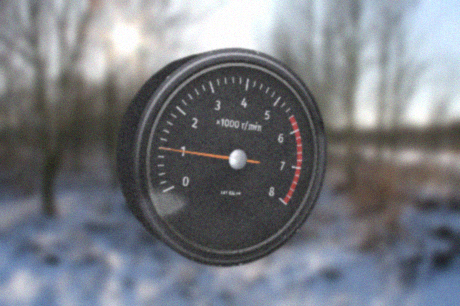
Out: 1000 (rpm)
